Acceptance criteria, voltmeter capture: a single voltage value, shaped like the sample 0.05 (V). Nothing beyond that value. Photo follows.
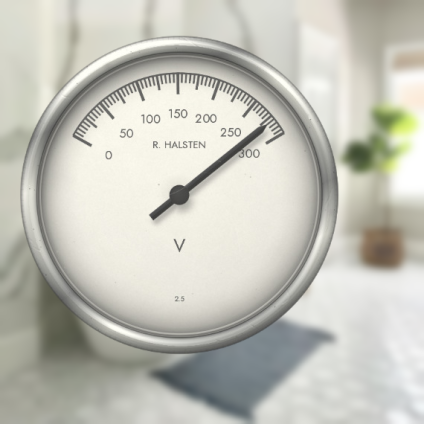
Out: 280 (V)
